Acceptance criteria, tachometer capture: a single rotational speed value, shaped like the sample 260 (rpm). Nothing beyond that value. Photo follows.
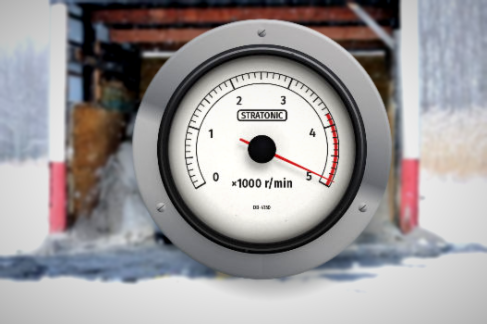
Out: 4900 (rpm)
